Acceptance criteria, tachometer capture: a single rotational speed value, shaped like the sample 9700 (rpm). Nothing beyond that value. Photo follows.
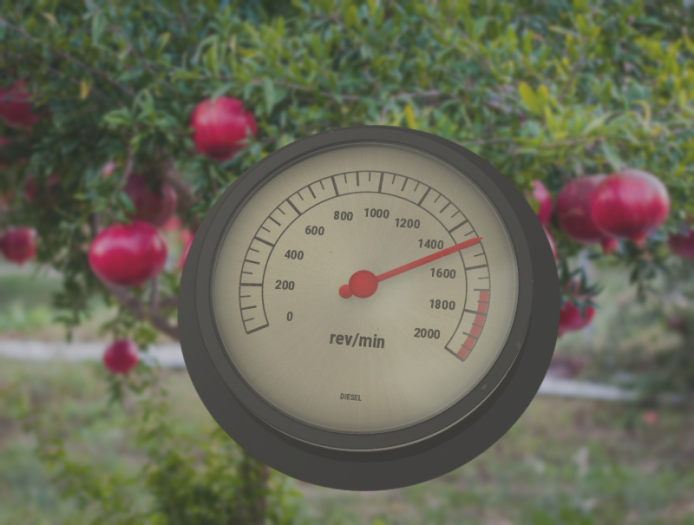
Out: 1500 (rpm)
